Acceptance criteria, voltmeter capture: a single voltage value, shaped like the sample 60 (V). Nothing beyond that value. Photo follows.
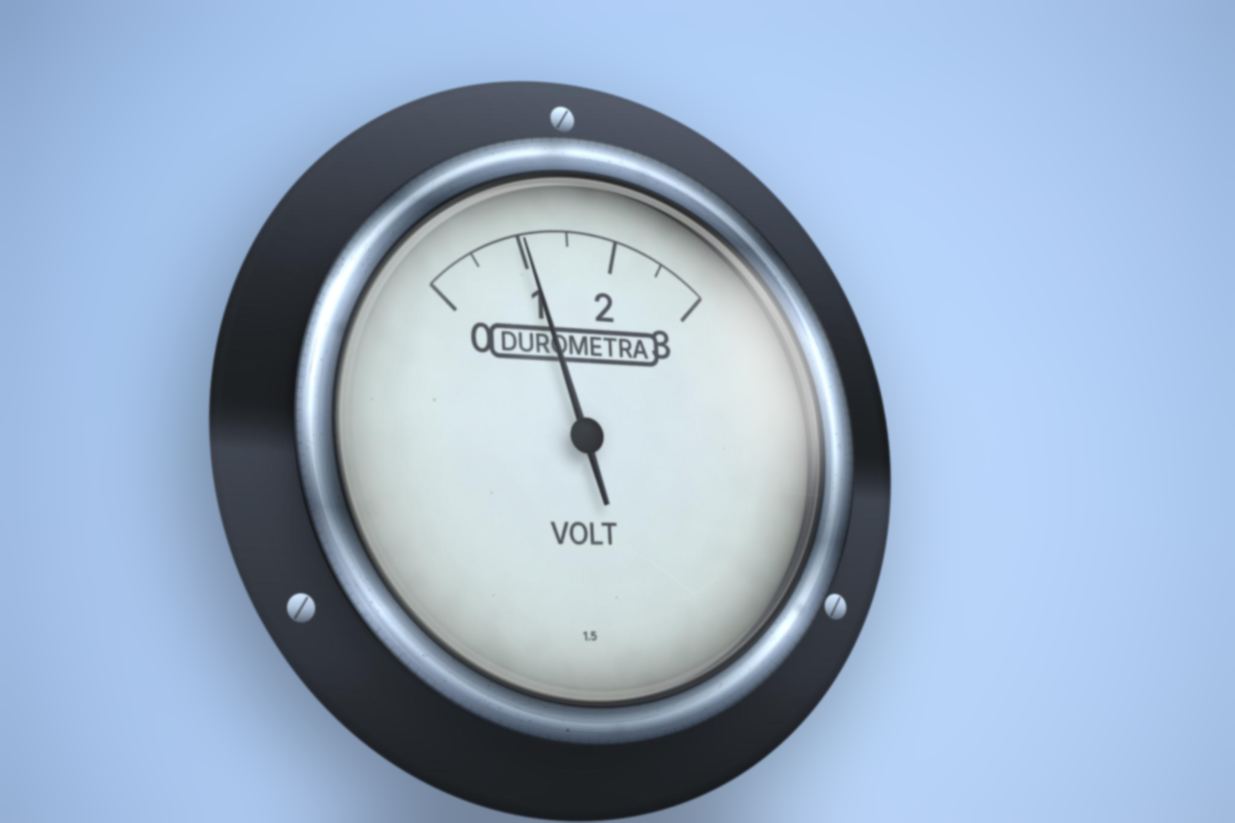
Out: 1 (V)
